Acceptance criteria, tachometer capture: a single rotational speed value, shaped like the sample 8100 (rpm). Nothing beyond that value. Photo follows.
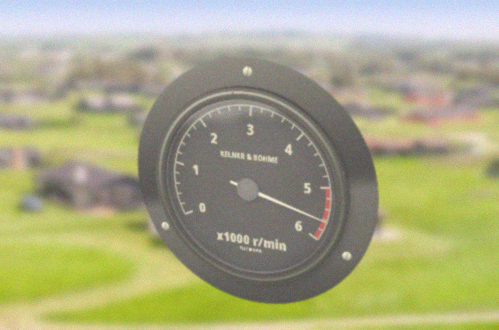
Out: 5600 (rpm)
